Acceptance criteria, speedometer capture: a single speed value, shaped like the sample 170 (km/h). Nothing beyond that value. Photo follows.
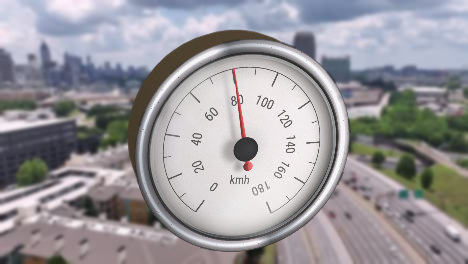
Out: 80 (km/h)
